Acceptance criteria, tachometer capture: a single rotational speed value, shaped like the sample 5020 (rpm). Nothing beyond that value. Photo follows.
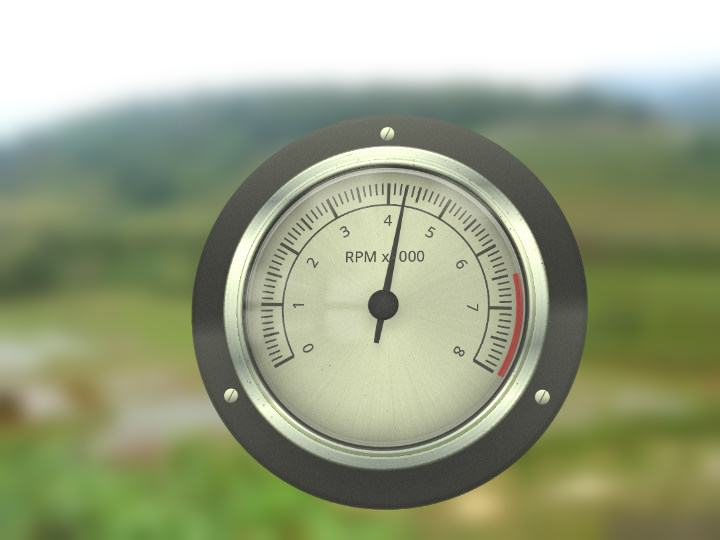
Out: 4300 (rpm)
